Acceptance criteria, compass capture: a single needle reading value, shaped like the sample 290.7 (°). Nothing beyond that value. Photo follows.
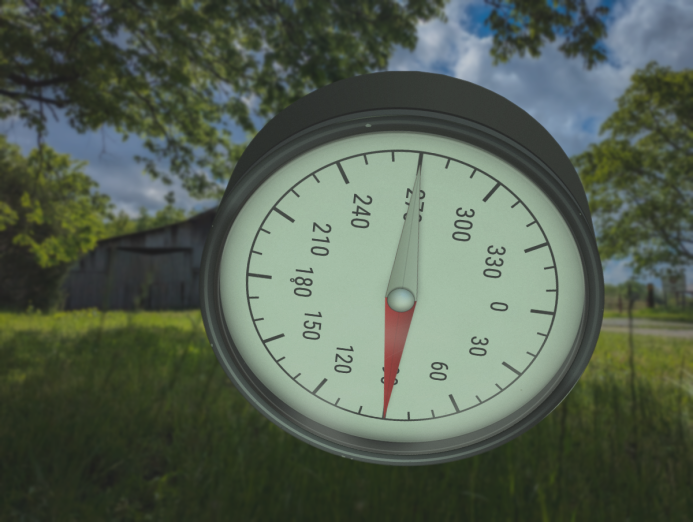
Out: 90 (°)
